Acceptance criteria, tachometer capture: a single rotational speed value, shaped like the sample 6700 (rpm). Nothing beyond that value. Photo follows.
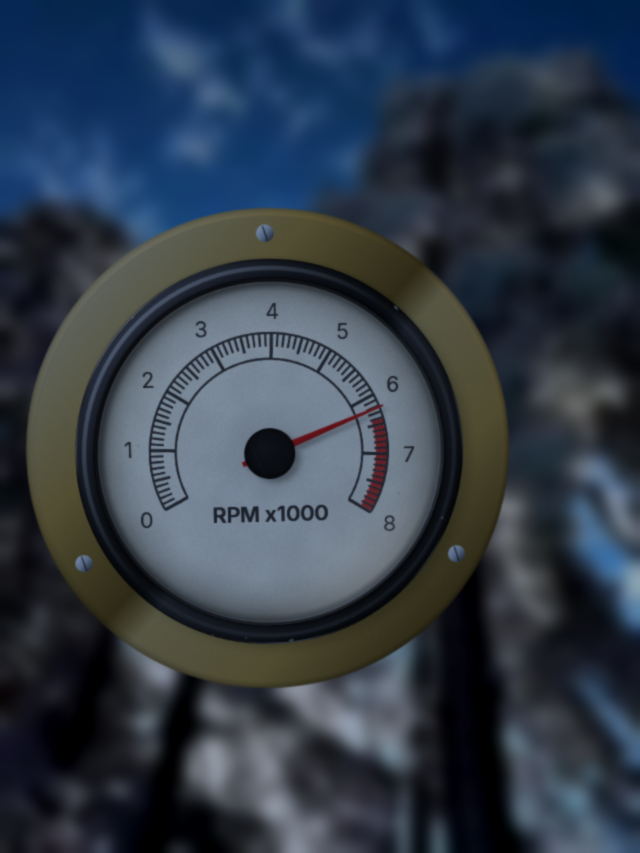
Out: 6200 (rpm)
